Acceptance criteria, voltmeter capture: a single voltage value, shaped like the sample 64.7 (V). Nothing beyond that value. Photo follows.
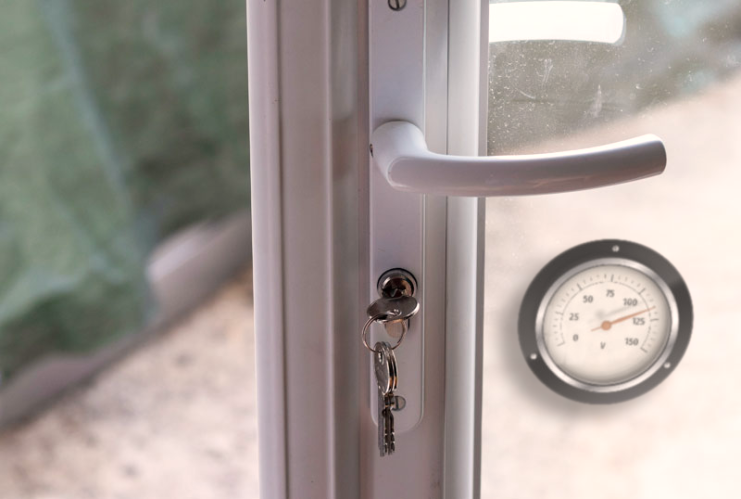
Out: 115 (V)
